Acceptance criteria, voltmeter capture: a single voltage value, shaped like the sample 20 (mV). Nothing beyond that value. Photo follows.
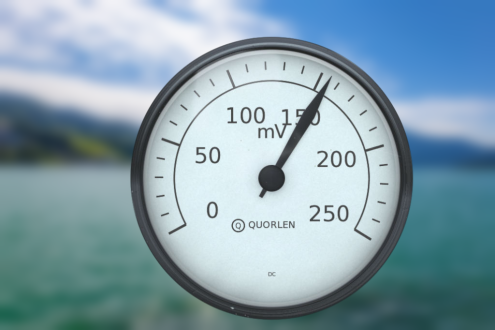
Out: 155 (mV)
